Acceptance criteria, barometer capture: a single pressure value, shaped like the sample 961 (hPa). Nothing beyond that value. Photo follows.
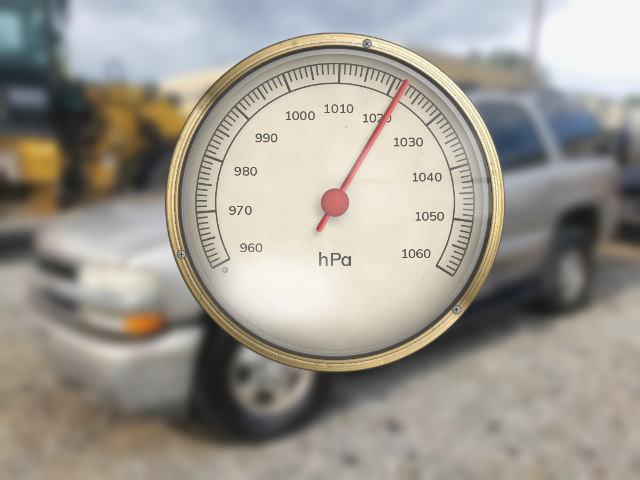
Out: 1022 (hPa)
